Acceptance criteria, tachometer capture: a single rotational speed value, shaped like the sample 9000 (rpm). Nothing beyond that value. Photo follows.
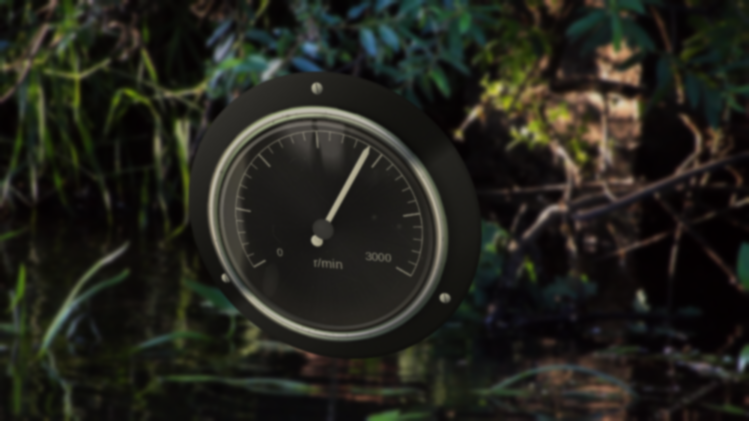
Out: 1900 (rpm)
